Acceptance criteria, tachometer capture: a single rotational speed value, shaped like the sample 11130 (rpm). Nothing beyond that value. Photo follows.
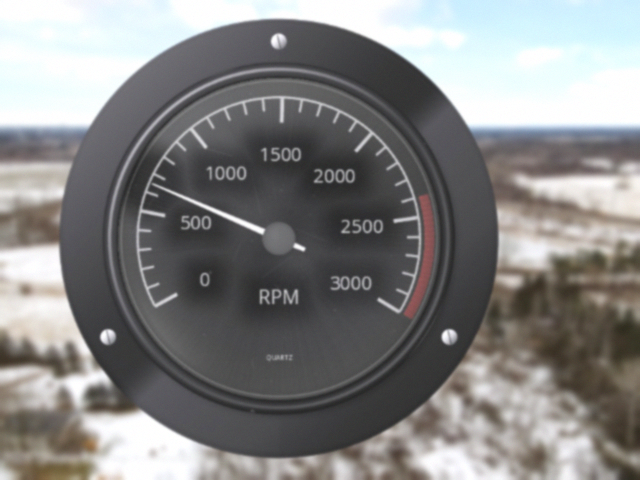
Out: 650 (rpm)
